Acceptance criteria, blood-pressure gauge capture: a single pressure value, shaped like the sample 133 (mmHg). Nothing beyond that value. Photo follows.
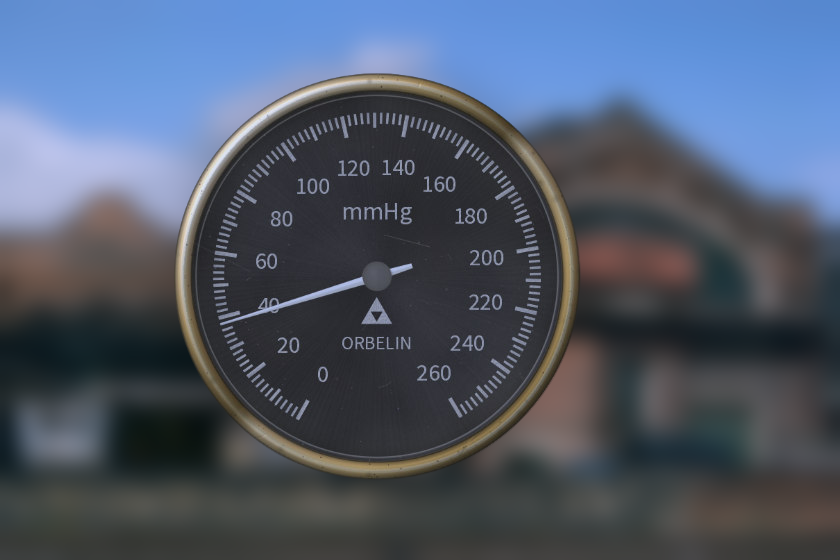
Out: 38 (mmHg)
